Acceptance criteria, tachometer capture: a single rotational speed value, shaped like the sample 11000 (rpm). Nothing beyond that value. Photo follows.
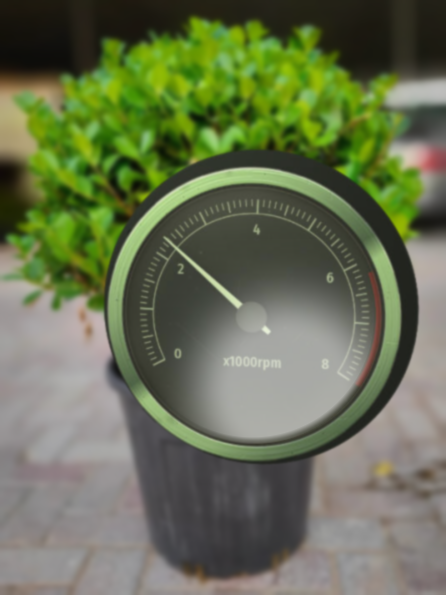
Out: 2300 (rpm)
